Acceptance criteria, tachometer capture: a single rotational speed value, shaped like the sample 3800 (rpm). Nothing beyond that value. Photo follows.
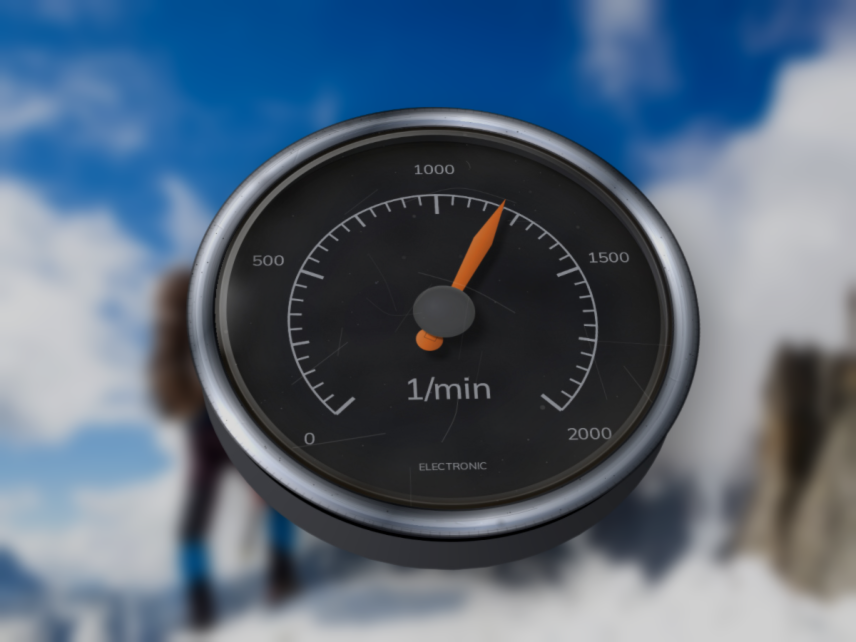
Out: 1200 (rpm)
